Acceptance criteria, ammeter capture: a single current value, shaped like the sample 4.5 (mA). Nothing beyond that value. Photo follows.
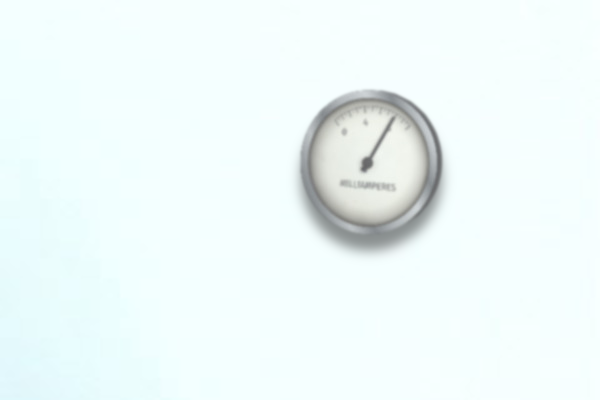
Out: 8 (mA)
